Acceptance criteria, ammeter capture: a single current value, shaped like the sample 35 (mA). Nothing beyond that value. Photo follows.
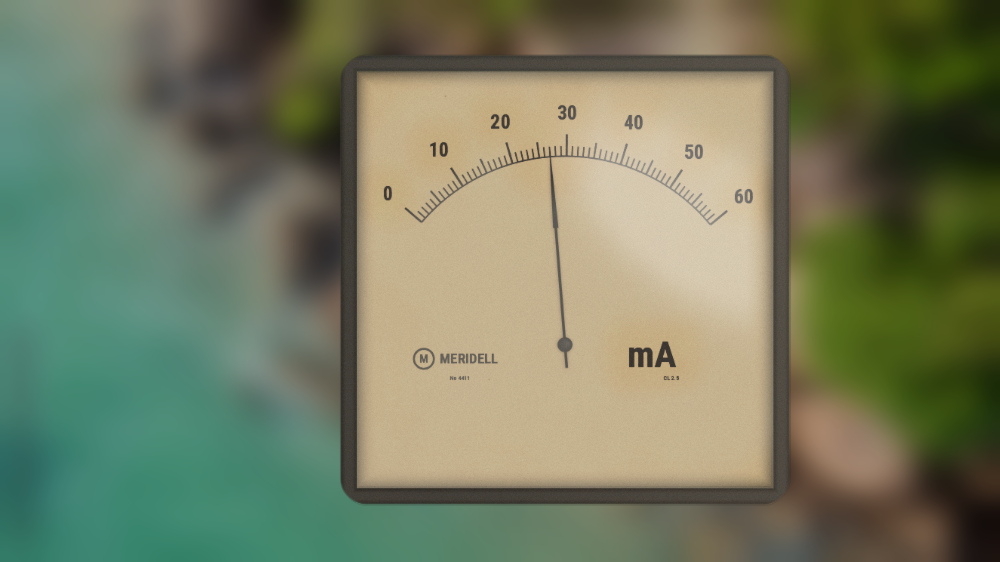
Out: 27 (mA)
